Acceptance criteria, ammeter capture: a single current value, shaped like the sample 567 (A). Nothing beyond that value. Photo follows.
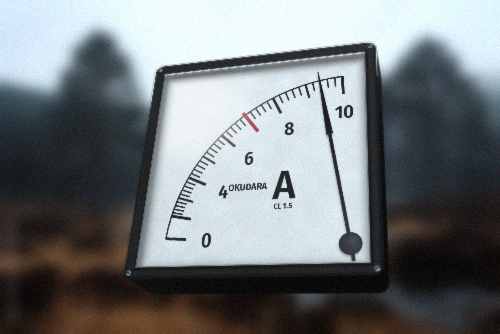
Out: 9.4 (A)
